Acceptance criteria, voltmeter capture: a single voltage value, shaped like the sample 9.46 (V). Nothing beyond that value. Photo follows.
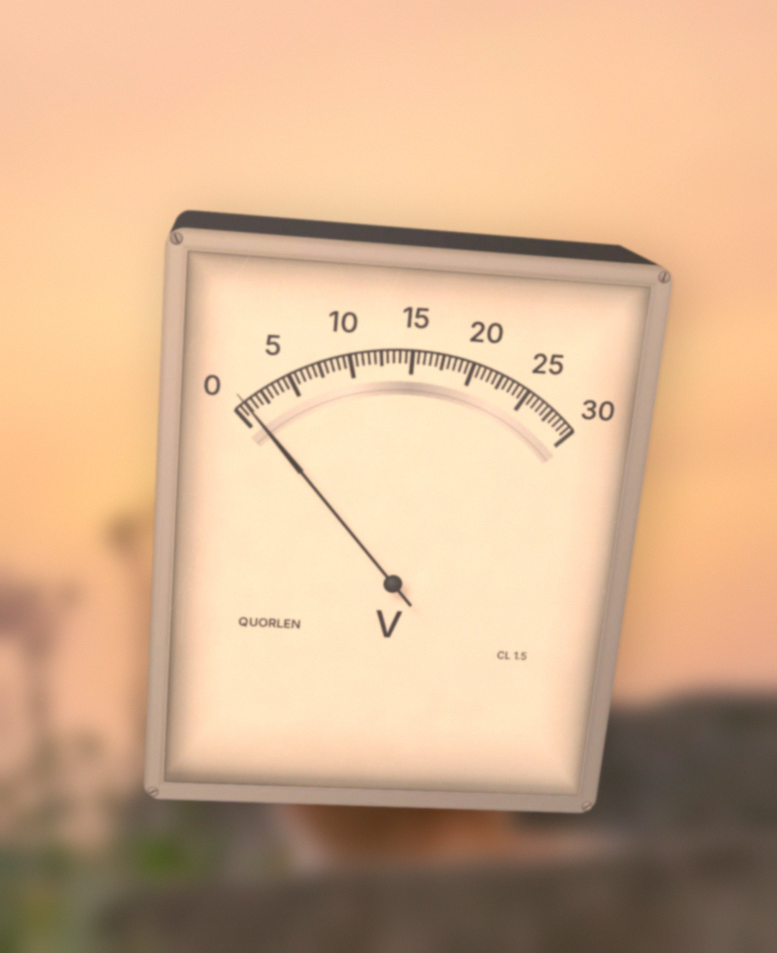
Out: 1 (V)
